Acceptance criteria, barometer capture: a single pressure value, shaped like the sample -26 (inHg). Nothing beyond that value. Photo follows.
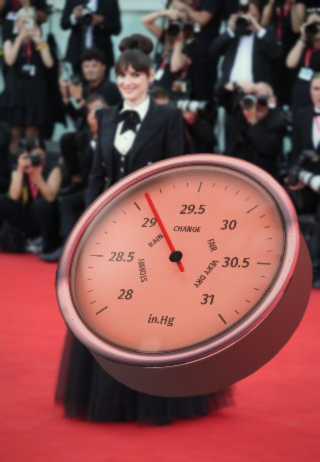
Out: 29.1 (inHg)
